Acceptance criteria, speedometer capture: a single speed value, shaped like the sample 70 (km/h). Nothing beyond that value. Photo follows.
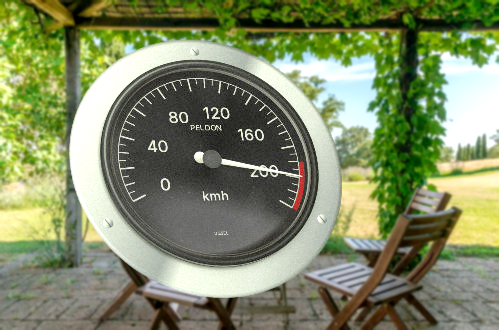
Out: 200 (km/h)
